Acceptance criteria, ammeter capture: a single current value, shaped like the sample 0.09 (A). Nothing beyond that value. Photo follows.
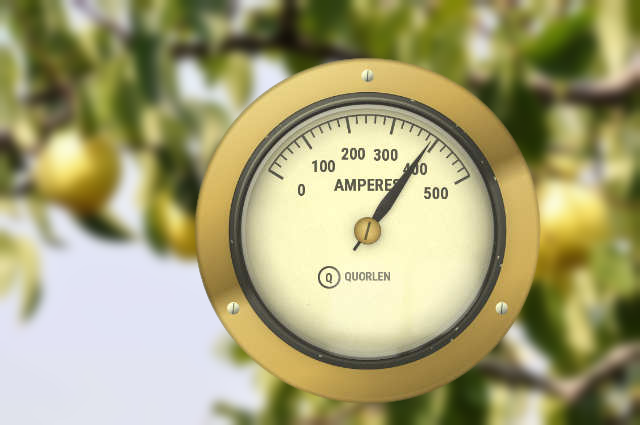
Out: 390 (A)
